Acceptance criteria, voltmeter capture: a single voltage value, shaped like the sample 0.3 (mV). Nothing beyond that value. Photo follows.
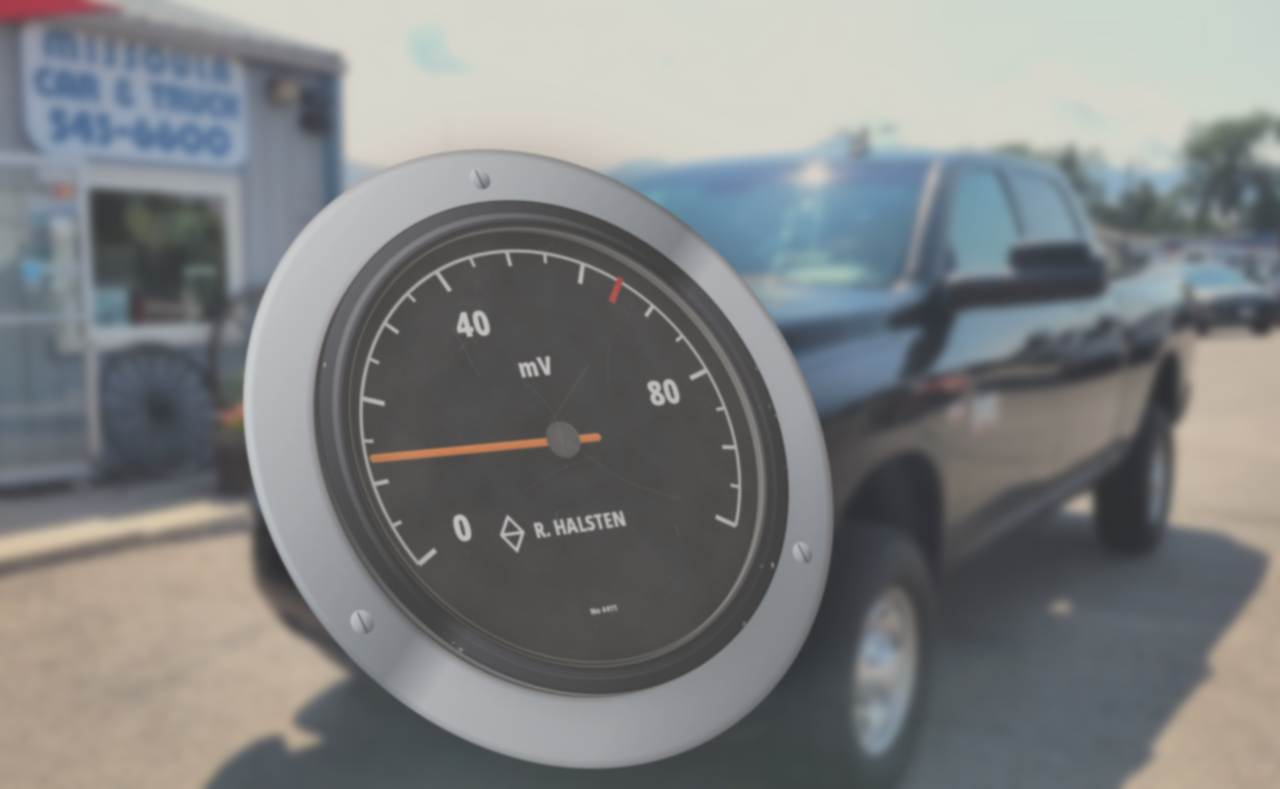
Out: 12.5 (mV)
